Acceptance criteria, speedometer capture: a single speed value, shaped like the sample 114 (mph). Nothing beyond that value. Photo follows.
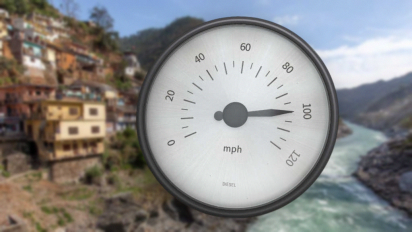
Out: 100 (mph)
